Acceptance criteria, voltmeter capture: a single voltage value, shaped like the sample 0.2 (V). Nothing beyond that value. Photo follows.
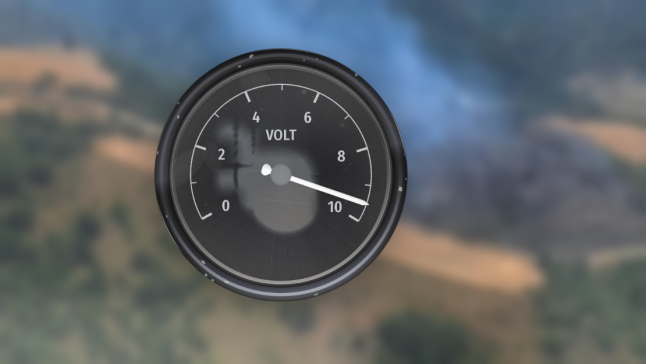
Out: 9.5 (V)
